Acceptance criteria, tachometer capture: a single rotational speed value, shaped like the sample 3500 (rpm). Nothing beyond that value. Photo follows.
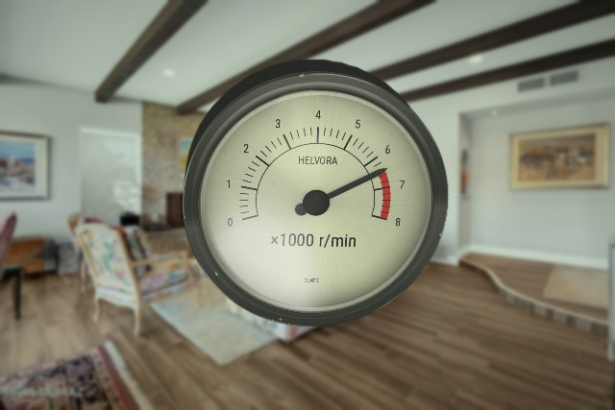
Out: 6400 (rpm)
